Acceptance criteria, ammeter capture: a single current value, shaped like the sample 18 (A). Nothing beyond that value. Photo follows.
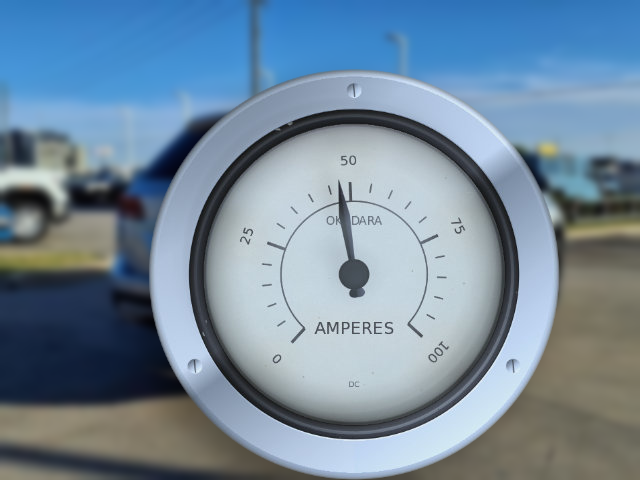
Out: 47.5 (A)
